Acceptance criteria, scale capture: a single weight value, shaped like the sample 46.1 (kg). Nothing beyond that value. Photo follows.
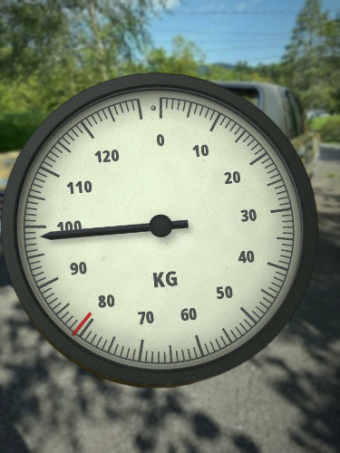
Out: 98 (kg)
